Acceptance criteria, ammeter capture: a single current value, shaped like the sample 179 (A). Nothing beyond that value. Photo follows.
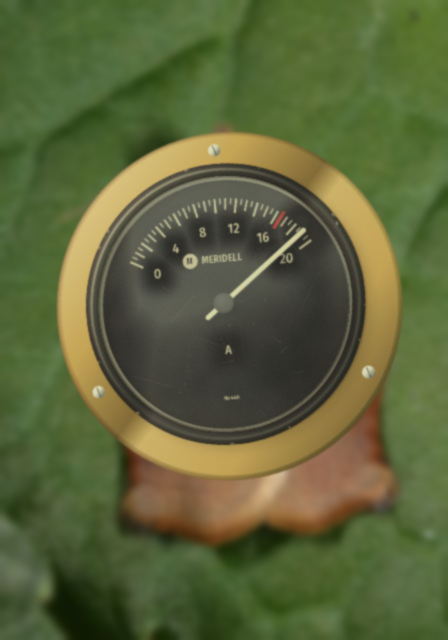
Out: 19 (A)
